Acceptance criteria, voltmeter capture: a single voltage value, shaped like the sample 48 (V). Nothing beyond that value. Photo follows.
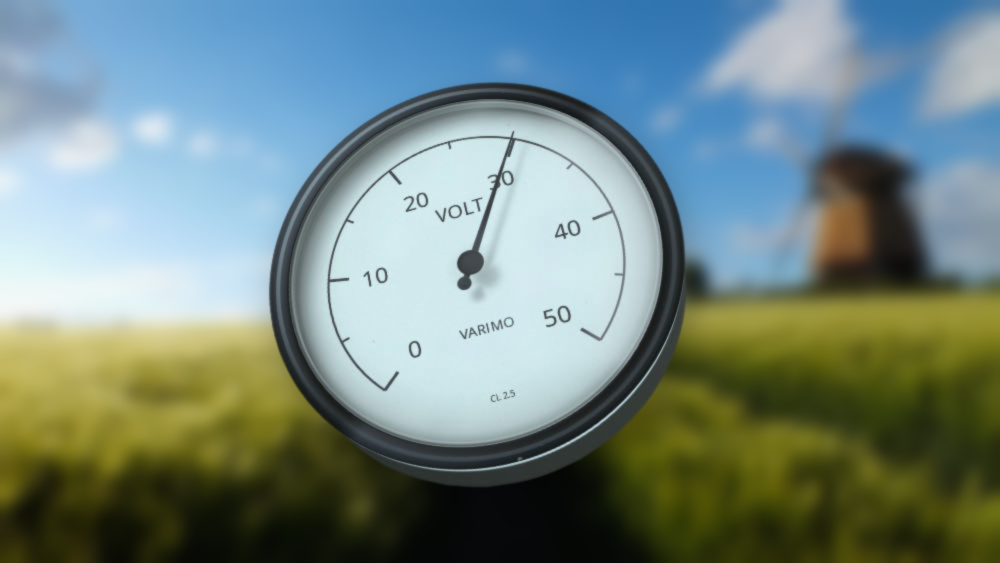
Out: 30 (V)
